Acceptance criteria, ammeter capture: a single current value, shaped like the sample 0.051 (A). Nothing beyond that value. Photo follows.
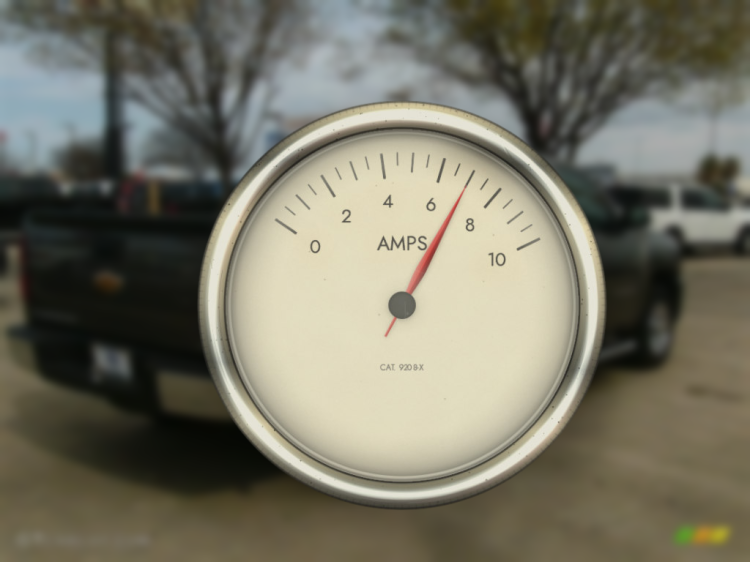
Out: 7 (A)
